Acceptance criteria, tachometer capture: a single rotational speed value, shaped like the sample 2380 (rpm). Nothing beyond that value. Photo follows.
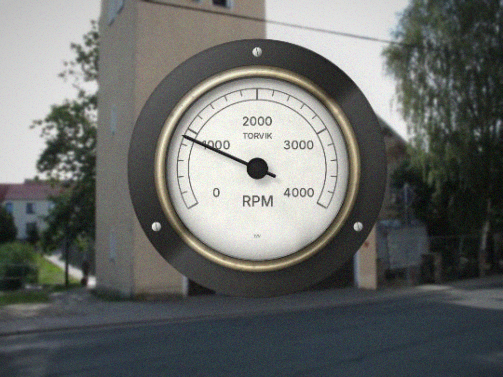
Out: 900 (rpm)
